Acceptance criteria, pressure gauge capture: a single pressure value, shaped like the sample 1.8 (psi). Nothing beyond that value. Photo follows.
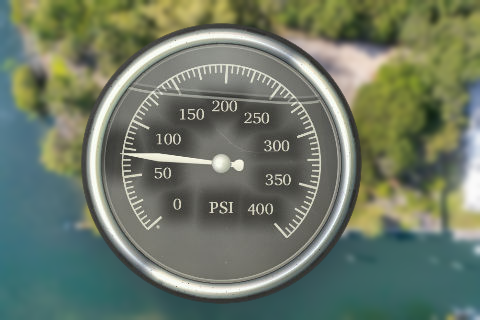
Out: 70 (psi)
